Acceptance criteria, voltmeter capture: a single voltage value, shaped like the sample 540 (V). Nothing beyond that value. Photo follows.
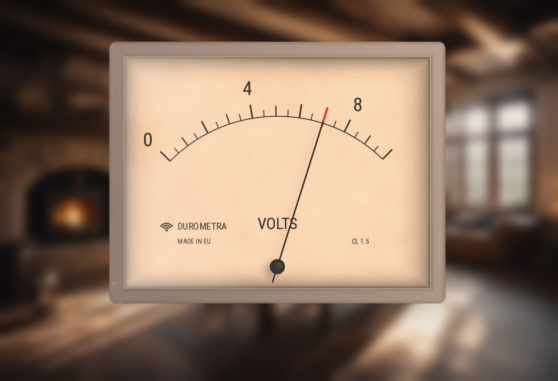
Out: 7 (V)
